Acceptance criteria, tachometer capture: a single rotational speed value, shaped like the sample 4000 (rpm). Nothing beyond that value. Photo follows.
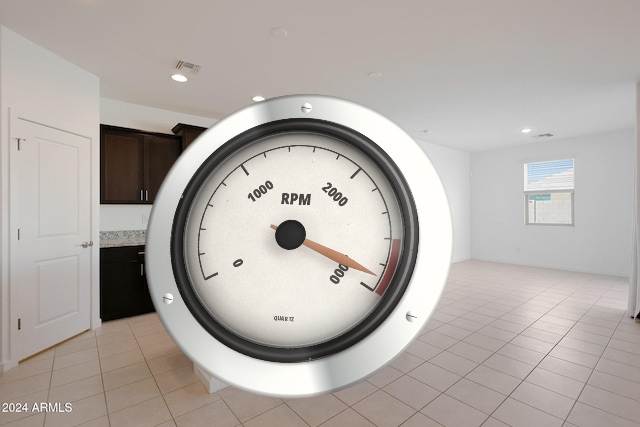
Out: 2900 (rpm)
